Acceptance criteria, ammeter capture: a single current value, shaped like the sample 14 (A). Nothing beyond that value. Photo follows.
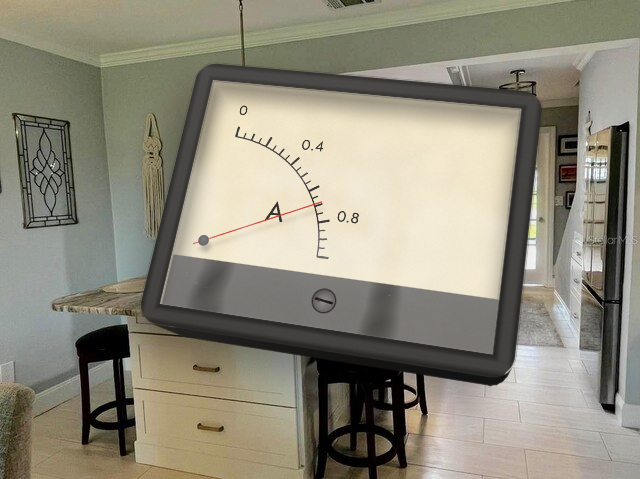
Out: 0.7 (A)
